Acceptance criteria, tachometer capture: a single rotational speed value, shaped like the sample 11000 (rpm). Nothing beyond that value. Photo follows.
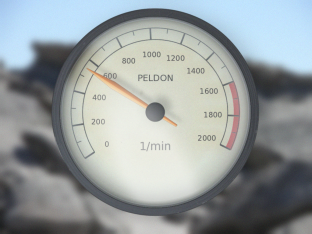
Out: 550 (rpm)
